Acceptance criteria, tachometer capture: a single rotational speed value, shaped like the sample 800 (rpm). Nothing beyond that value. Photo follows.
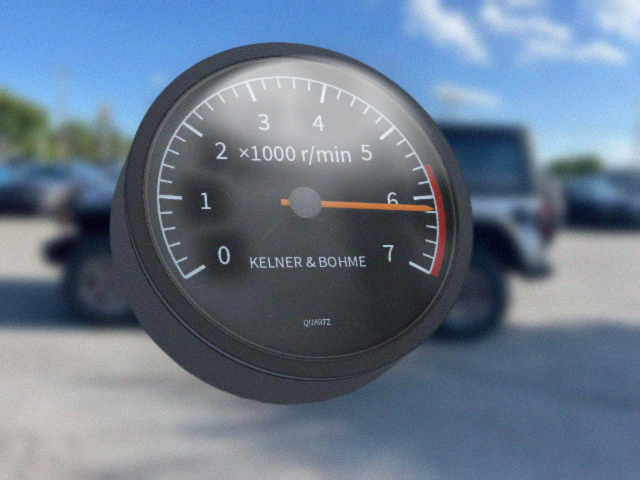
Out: 6200 (rpm)
